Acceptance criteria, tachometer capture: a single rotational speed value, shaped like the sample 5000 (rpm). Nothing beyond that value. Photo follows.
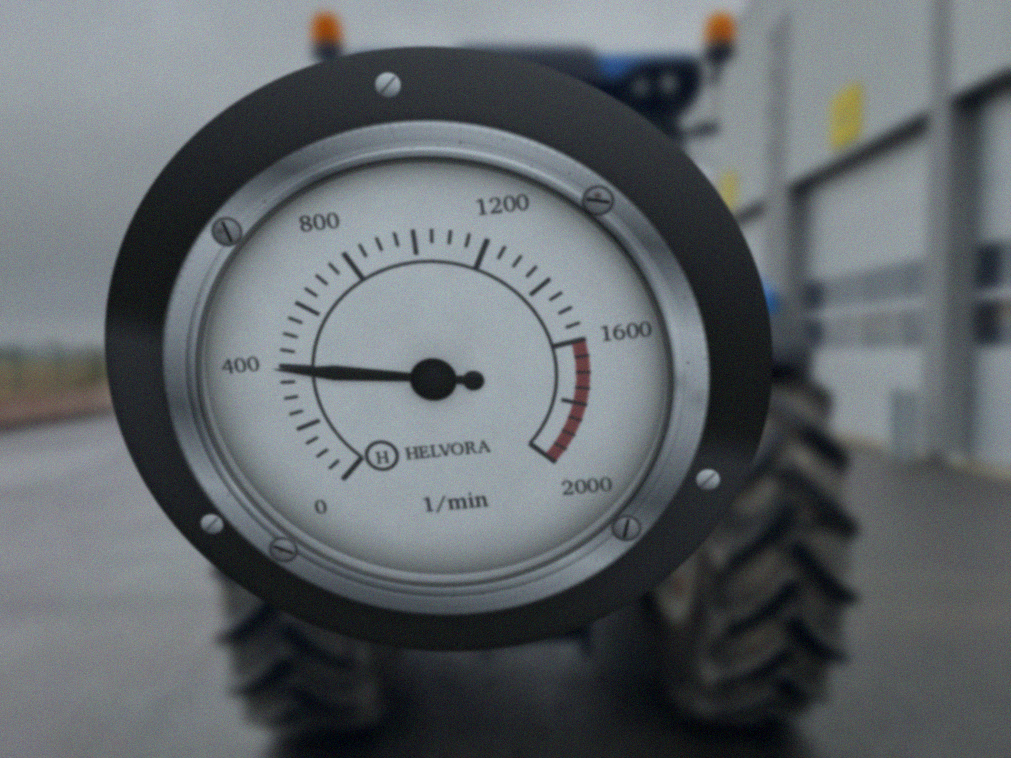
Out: 400 (rpm)
